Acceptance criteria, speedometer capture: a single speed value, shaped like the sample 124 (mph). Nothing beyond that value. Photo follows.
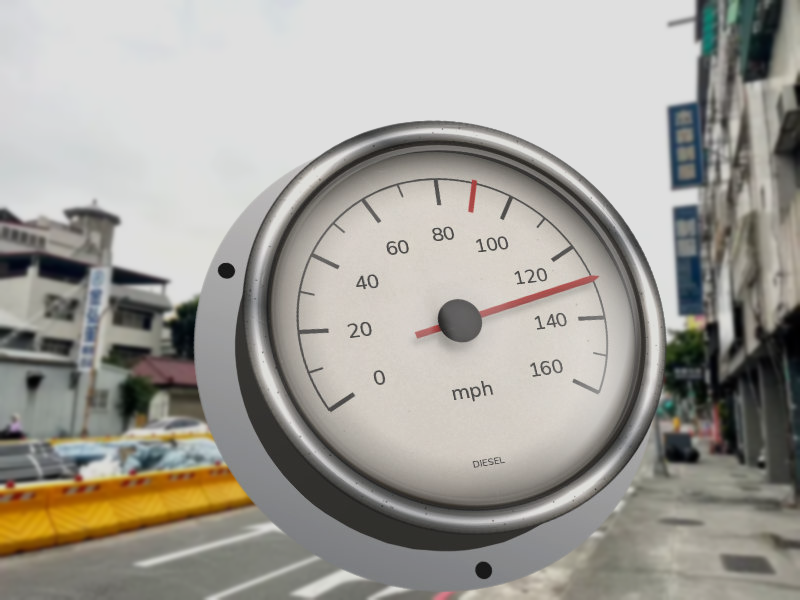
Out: 130 (mph)
